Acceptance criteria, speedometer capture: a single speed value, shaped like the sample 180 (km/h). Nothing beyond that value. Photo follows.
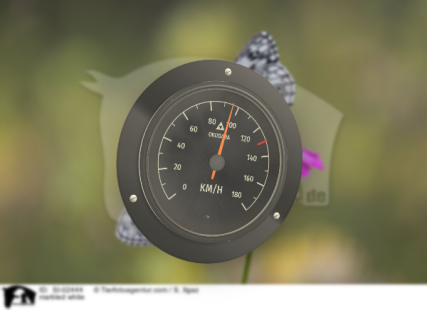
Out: 95 (km/h)
